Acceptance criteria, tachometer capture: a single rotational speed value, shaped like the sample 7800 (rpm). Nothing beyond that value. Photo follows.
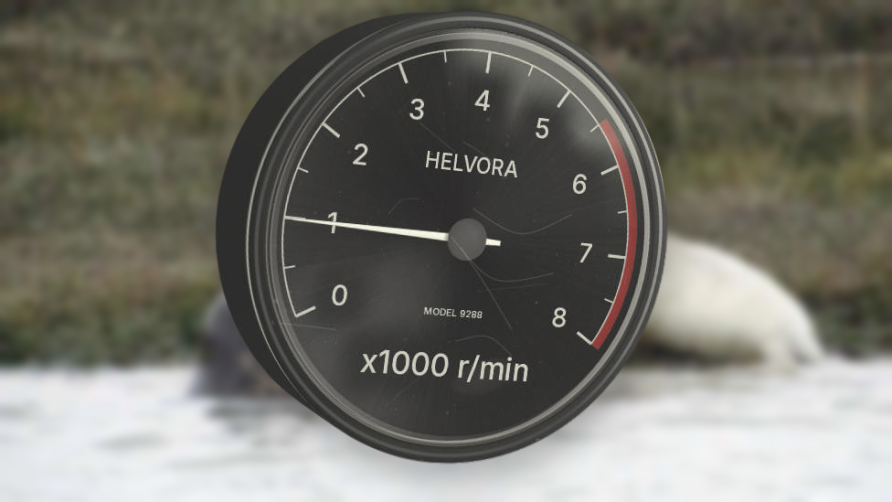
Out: 1000 (rpm)
